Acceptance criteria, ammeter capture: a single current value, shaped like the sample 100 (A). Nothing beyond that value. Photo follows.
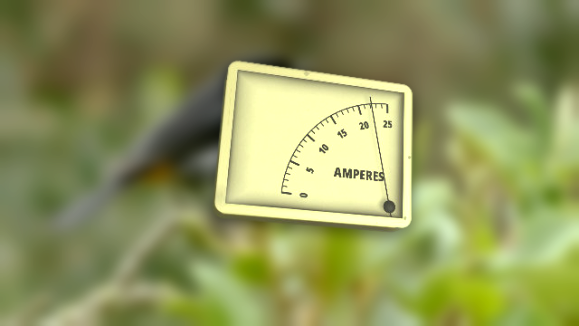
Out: 22 (A)
